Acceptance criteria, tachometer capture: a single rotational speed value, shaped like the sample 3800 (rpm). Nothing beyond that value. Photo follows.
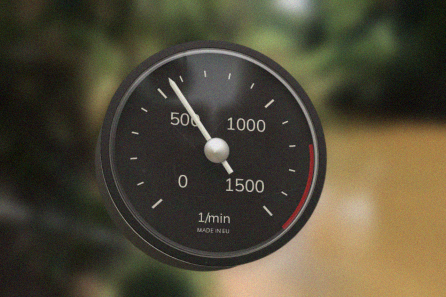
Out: 550 (rpm)
